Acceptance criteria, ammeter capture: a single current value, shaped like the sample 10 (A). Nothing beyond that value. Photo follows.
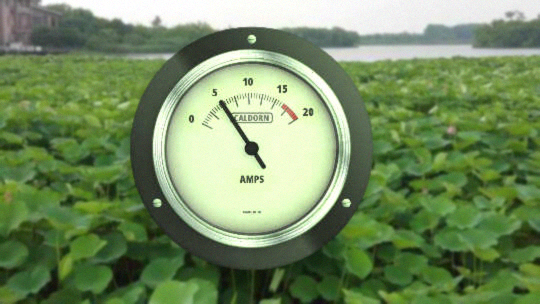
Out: 5 (A)
